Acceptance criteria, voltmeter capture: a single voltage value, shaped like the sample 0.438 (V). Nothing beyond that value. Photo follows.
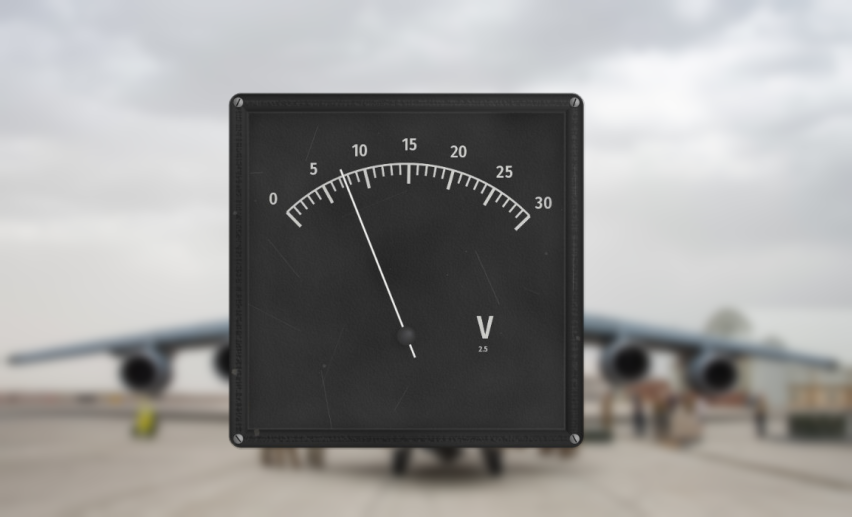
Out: 7.5 (V)
